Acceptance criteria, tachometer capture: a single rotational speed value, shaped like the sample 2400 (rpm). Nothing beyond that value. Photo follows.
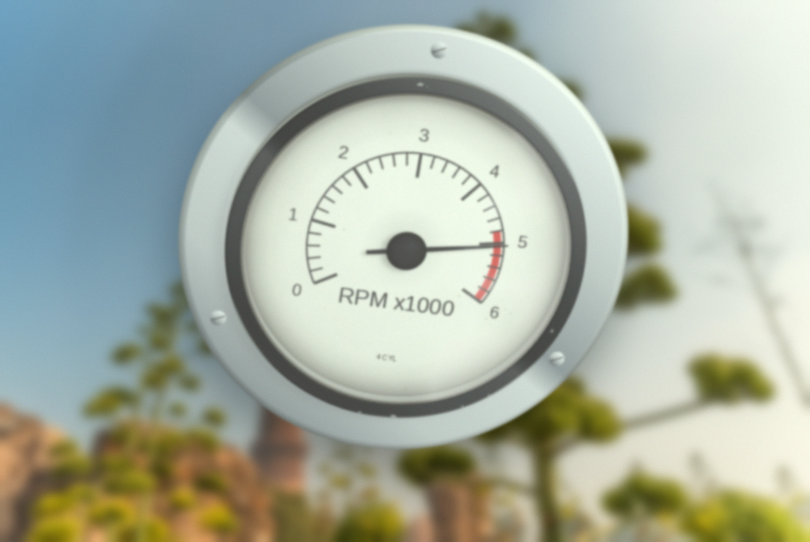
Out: 5000 (rpm)
